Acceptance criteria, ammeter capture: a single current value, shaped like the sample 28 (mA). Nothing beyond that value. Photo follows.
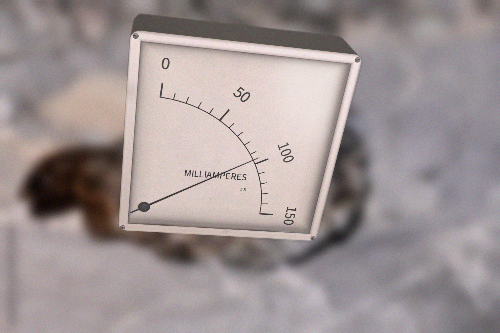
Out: 95 (mA)
